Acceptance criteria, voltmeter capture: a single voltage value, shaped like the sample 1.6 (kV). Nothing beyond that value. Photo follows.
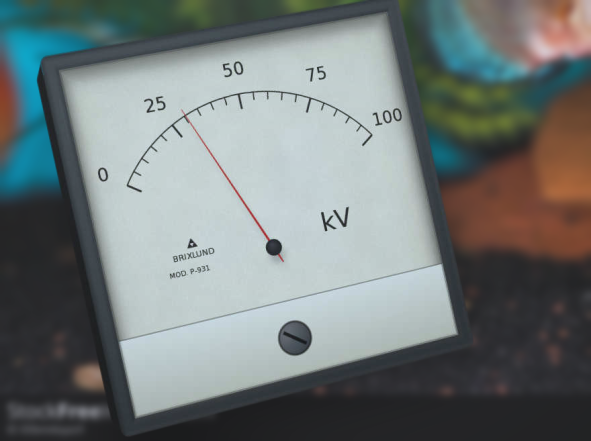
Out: 30 (kV)
